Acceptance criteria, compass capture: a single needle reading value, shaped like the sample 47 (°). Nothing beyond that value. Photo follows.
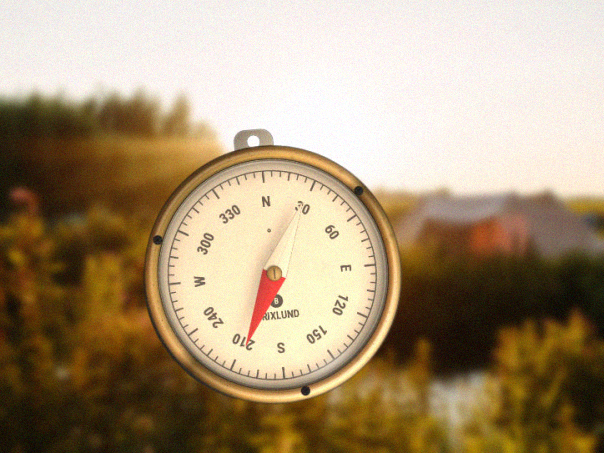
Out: 207.5 (°)
